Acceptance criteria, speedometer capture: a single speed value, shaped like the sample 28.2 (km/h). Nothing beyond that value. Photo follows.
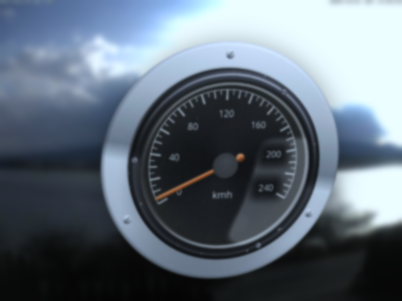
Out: 5 (km/h)
